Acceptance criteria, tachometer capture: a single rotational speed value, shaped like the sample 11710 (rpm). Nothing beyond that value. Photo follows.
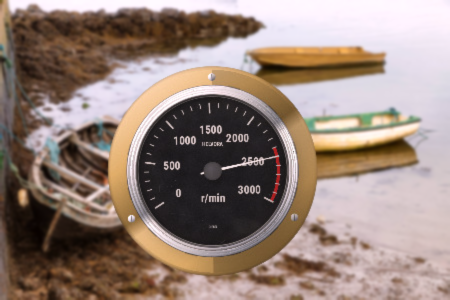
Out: 2500 (rpm)
